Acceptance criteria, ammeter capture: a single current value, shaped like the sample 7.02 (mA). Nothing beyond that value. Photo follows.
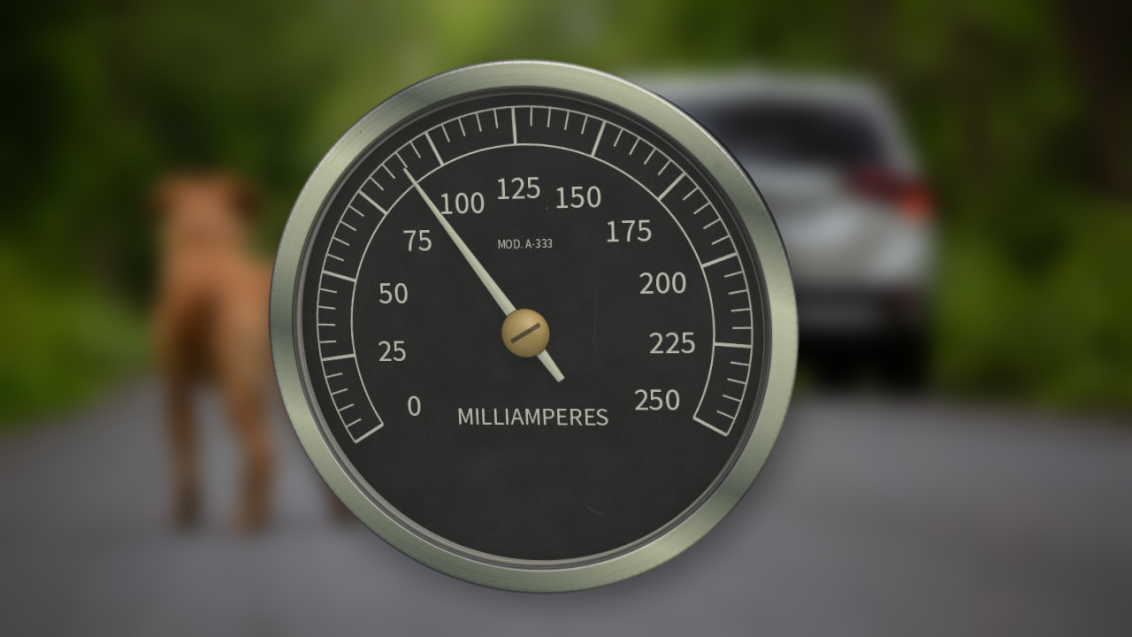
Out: 90 (mA)
